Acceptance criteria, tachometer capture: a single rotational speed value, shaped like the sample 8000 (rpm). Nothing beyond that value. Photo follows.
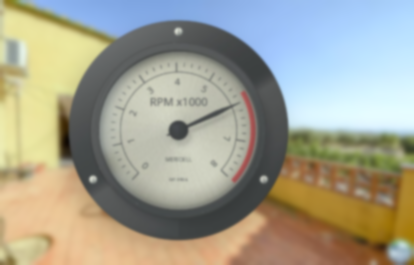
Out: 6000 (rpm)
